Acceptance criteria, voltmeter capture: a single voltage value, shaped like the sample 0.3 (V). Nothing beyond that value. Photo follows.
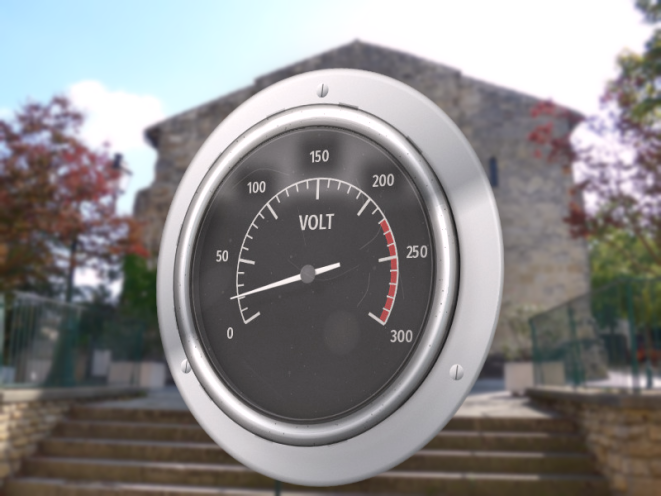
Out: 20 (V)
